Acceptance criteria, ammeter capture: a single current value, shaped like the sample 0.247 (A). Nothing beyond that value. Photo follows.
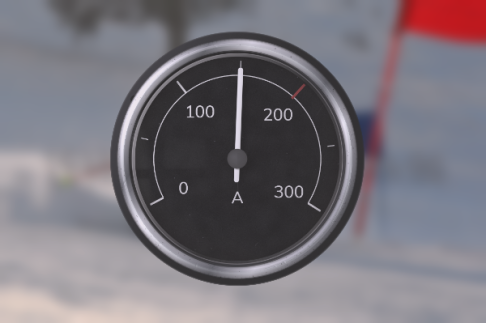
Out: 150 (A)
